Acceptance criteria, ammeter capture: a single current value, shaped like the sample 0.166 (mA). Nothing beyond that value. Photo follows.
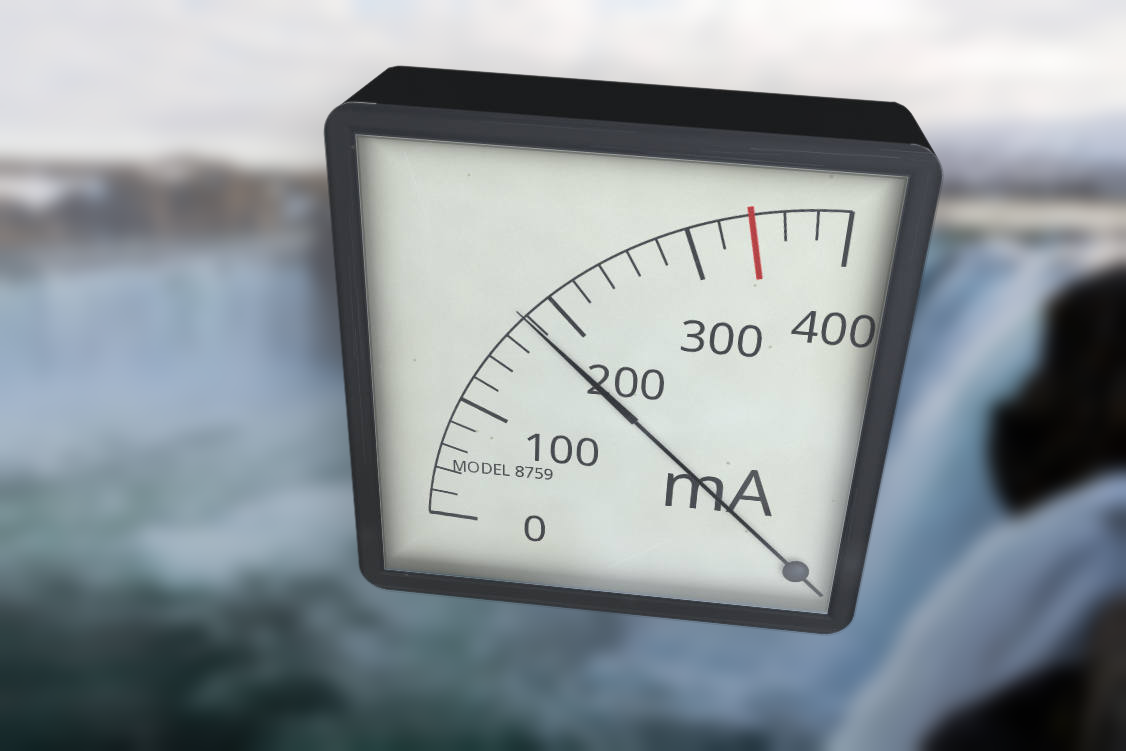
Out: 180 (mA)
